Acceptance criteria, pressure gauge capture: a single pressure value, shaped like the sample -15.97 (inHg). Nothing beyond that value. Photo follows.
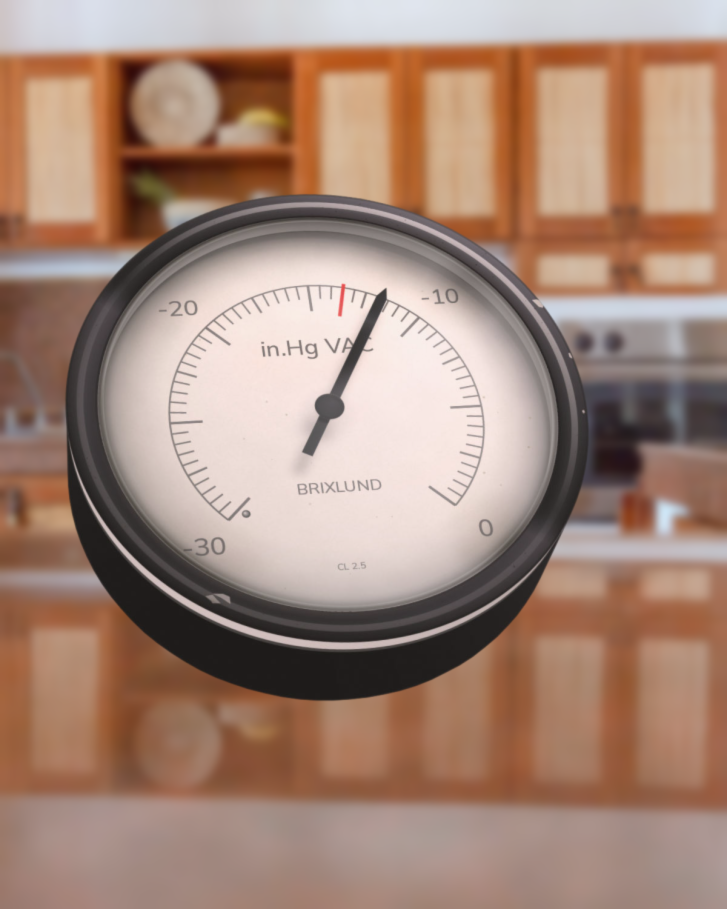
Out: -11.75 (inHg)
